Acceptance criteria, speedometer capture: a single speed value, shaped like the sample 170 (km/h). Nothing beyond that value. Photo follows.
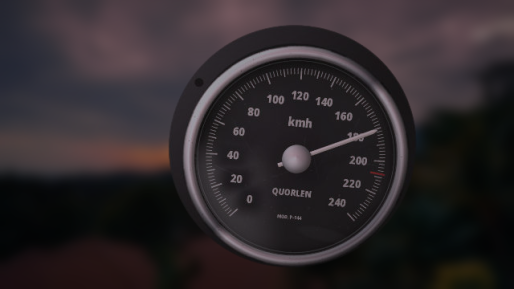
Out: 180 (km/h)
